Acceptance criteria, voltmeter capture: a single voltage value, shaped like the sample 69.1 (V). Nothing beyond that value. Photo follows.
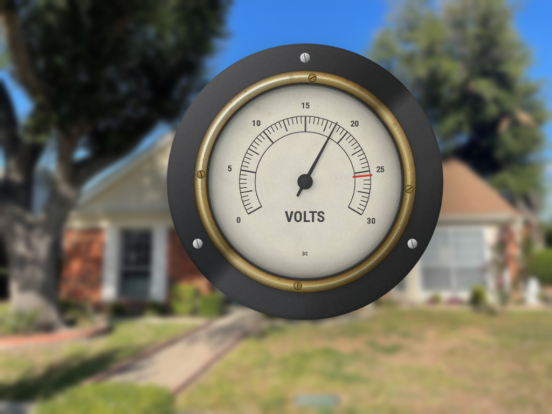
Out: 18.5 (V)
